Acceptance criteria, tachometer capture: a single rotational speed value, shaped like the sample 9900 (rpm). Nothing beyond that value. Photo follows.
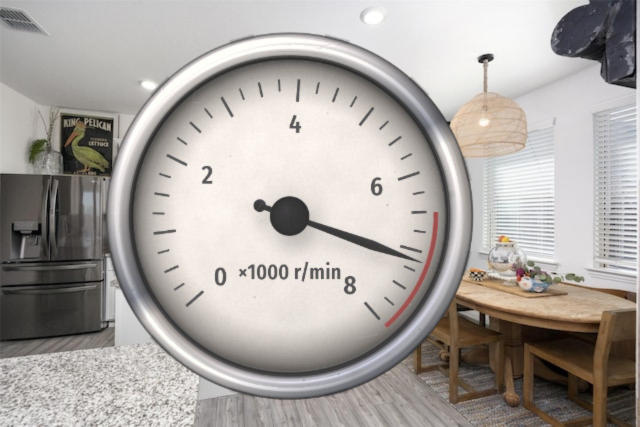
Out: 7125 (rpm)
